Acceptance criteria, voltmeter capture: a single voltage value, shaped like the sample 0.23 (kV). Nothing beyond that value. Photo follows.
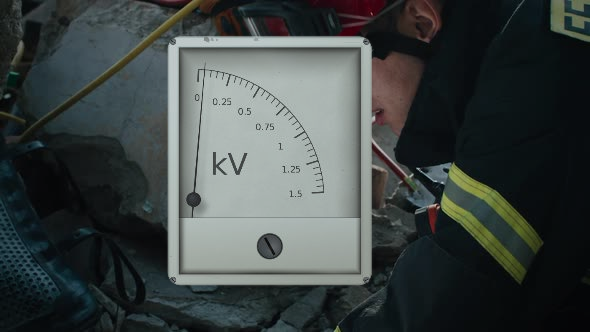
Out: 0.05 (kV)
